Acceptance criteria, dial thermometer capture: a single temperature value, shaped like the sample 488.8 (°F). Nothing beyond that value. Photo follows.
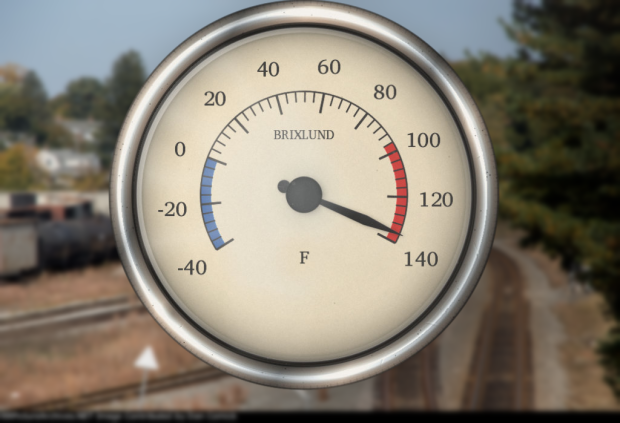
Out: 136 (°F)
